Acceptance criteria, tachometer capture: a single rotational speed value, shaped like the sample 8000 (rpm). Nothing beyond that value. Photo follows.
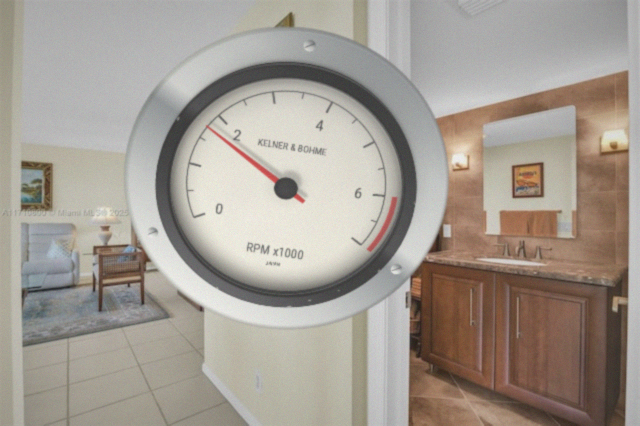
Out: 1750 (rpm)
